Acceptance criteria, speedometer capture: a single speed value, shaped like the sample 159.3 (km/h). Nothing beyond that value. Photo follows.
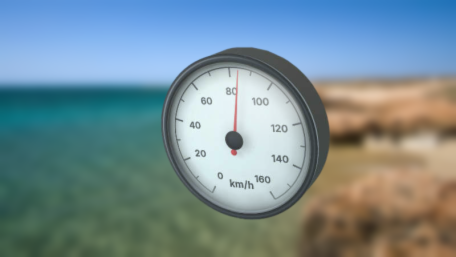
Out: 85 (km/h)
